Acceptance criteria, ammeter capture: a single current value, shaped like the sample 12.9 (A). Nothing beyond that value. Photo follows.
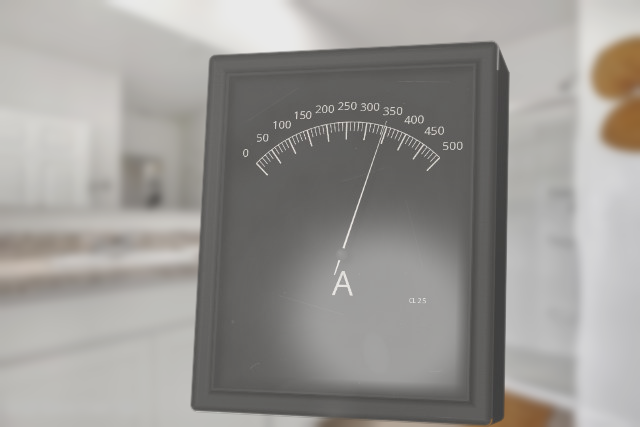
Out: 350 (A)
